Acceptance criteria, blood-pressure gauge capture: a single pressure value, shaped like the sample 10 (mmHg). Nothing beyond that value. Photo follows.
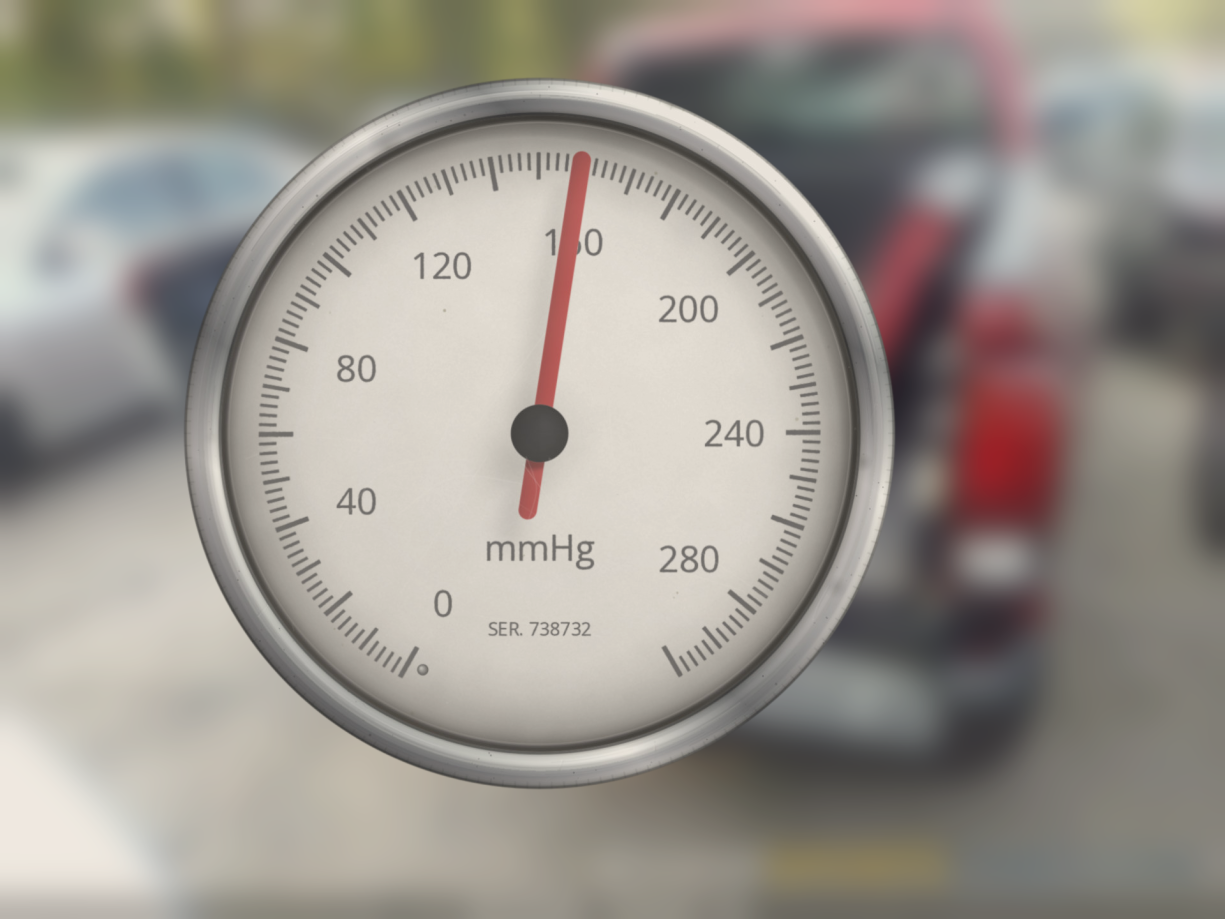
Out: 159 (mmHg)
